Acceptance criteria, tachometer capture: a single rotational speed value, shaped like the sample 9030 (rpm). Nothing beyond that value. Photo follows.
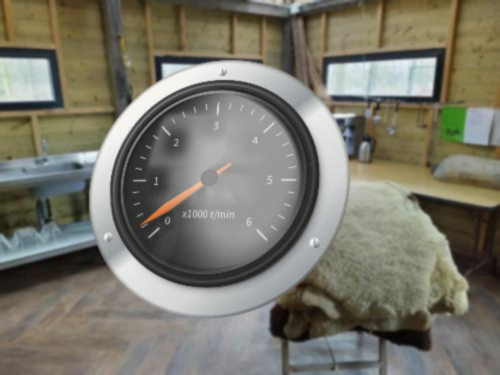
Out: 200 (rpm)
